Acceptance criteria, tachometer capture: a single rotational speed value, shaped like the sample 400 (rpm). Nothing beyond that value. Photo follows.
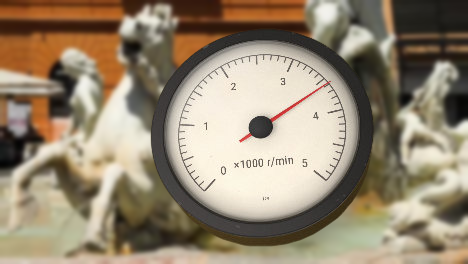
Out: 3600 (rpm)
